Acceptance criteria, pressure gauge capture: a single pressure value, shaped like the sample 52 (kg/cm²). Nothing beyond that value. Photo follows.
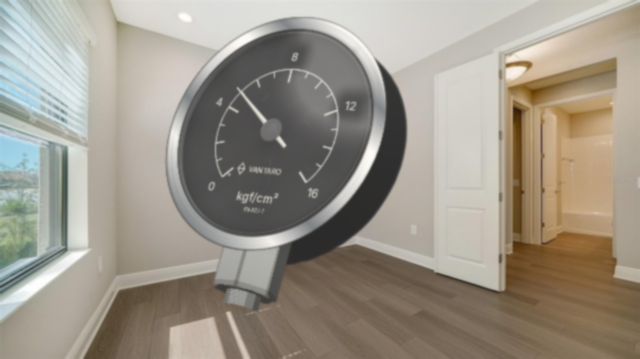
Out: 5 (kg/cm²)
